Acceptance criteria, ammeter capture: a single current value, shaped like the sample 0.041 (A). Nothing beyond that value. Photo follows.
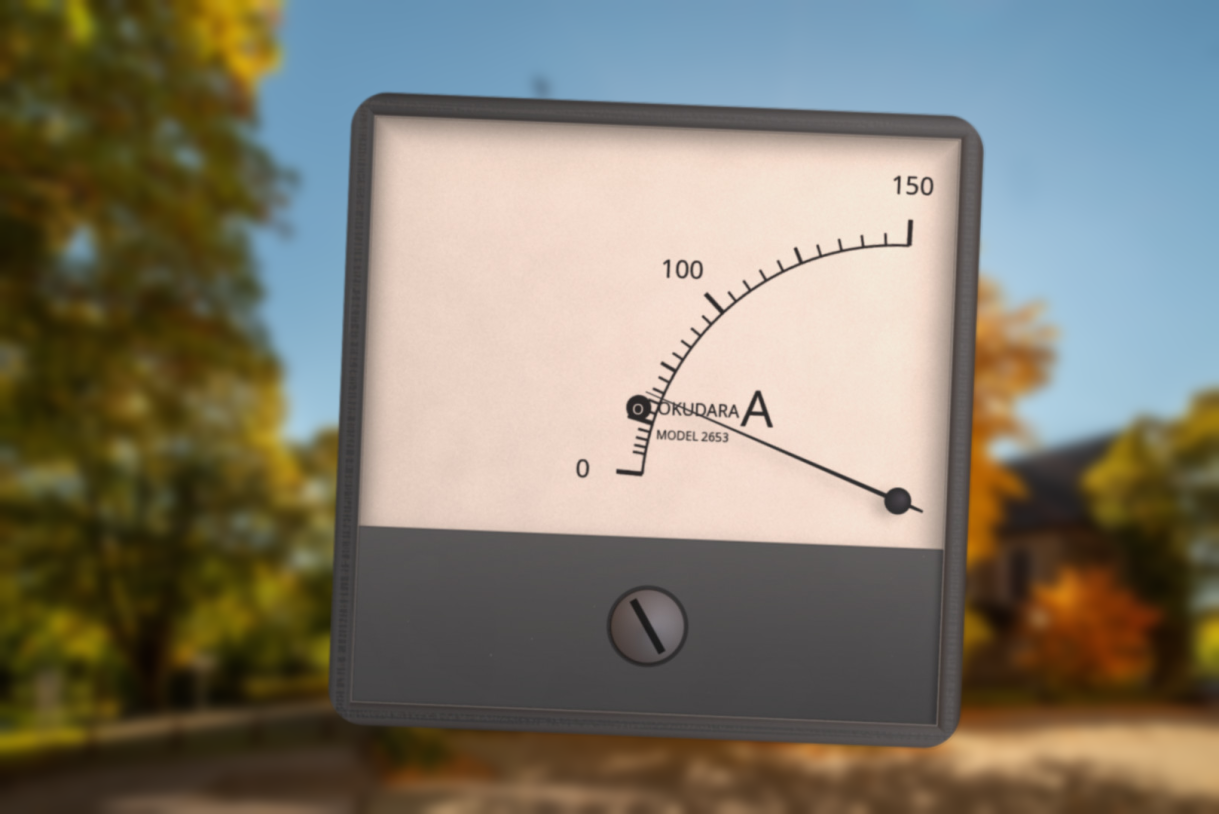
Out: 62.5 (A)
